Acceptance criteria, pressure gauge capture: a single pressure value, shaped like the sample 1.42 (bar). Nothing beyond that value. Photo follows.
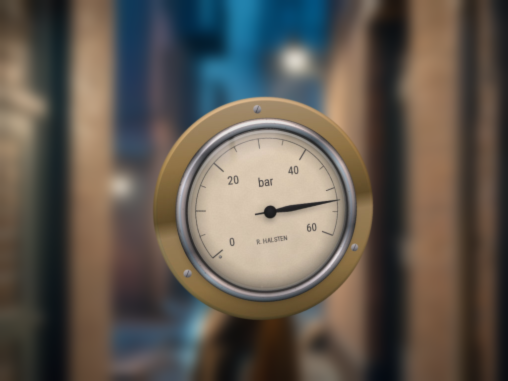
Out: 52.5 (bar)
